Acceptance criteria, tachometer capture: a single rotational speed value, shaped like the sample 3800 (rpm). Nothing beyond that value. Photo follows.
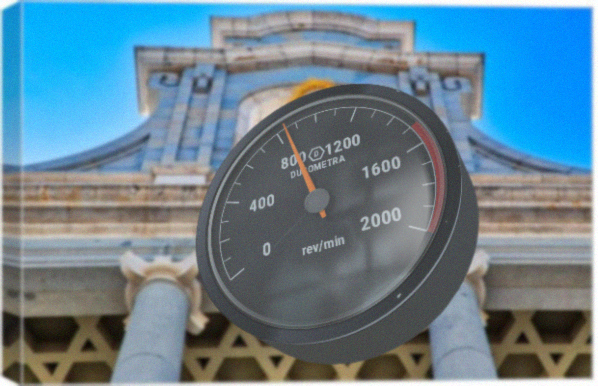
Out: 850 (rpm)
